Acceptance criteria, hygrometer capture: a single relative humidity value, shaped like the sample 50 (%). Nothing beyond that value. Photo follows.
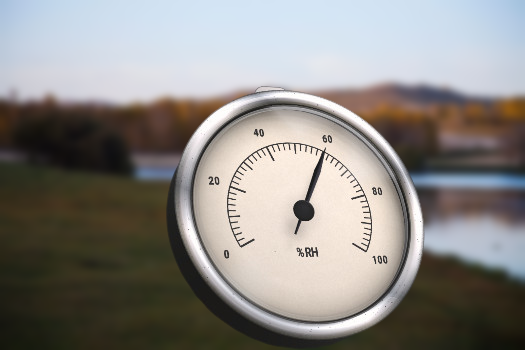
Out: 60 (%)
